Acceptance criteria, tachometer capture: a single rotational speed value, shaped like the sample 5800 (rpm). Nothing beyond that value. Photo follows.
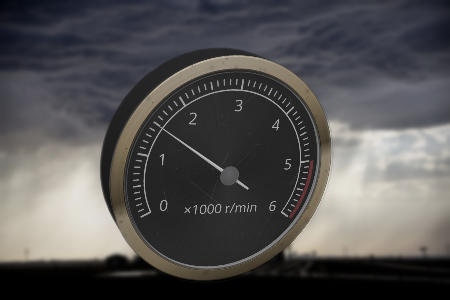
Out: 1500 (rpm)
